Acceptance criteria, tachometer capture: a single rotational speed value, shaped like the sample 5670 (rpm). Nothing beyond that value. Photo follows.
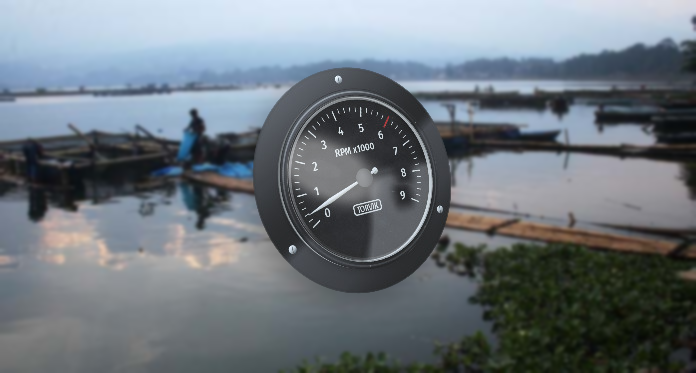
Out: 400 (rpm)
